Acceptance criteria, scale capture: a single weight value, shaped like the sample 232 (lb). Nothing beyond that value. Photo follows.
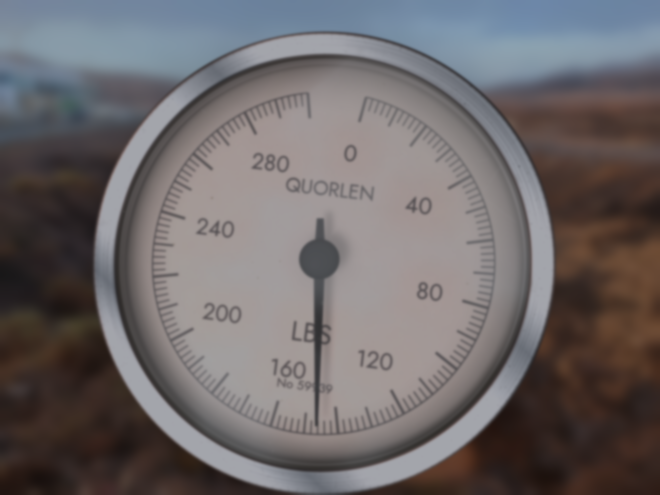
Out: 146 (lb)
